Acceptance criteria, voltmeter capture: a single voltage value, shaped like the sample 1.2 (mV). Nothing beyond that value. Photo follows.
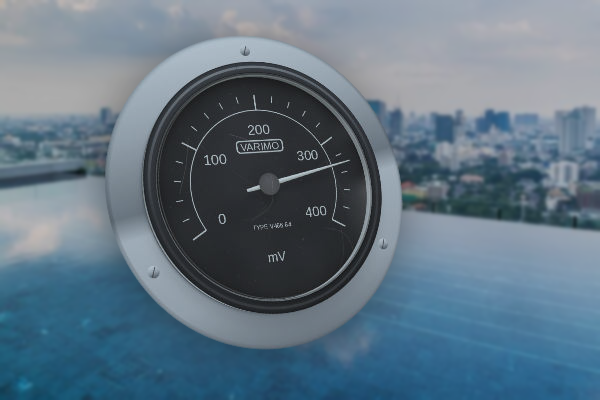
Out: 330 (mV)
